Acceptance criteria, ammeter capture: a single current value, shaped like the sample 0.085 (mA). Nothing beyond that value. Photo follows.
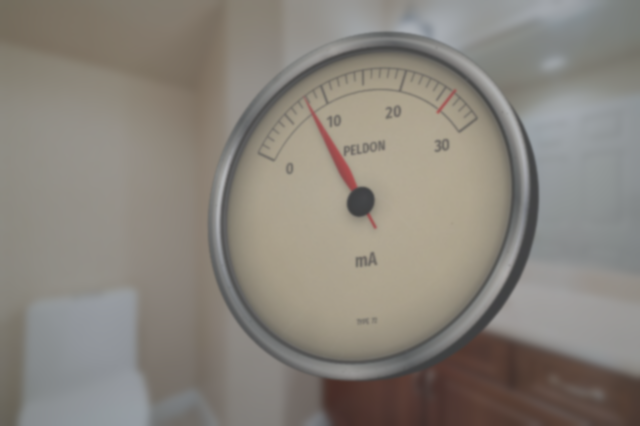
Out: 8 (mA)
